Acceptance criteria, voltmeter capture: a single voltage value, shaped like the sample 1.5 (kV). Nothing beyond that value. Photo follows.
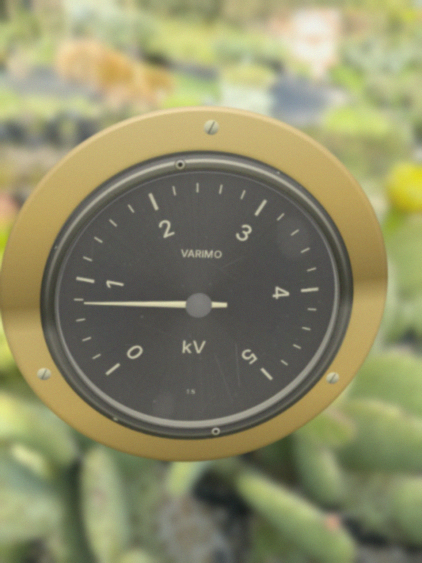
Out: 0.8 (kV)
